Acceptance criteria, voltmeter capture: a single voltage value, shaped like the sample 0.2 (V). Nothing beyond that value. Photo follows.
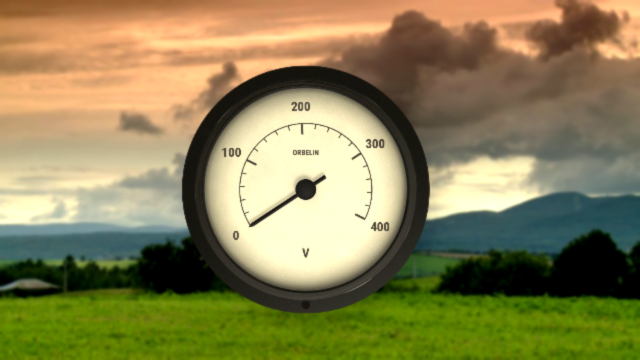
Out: 0 (V)
